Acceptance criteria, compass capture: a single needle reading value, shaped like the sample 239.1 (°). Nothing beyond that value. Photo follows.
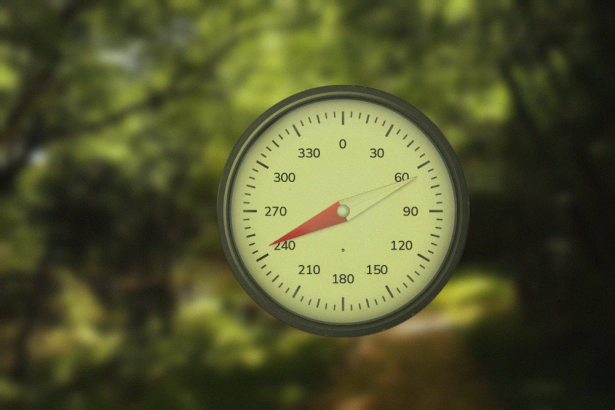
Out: 245 (°)
